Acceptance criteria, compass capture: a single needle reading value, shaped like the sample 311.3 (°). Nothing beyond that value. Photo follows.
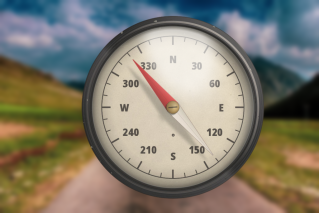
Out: 320 (°)
